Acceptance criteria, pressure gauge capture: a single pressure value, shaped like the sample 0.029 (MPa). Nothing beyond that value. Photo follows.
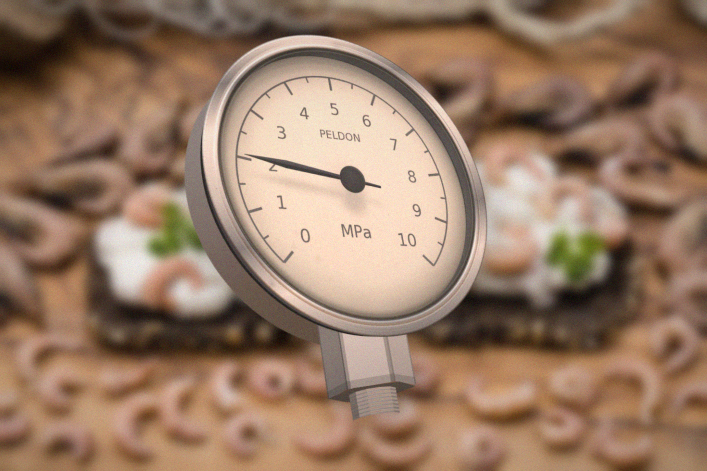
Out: 2 (MPa)
